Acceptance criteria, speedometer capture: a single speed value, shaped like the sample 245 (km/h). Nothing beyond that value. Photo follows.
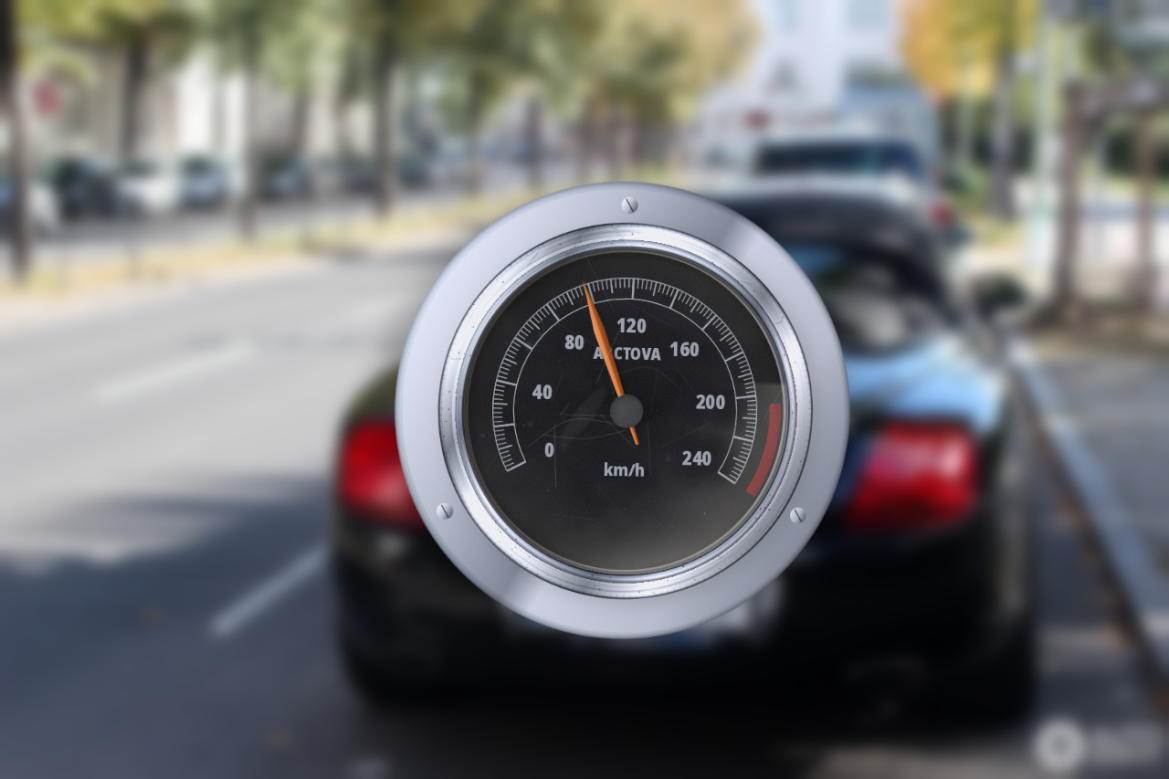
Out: 98 (km/h)
